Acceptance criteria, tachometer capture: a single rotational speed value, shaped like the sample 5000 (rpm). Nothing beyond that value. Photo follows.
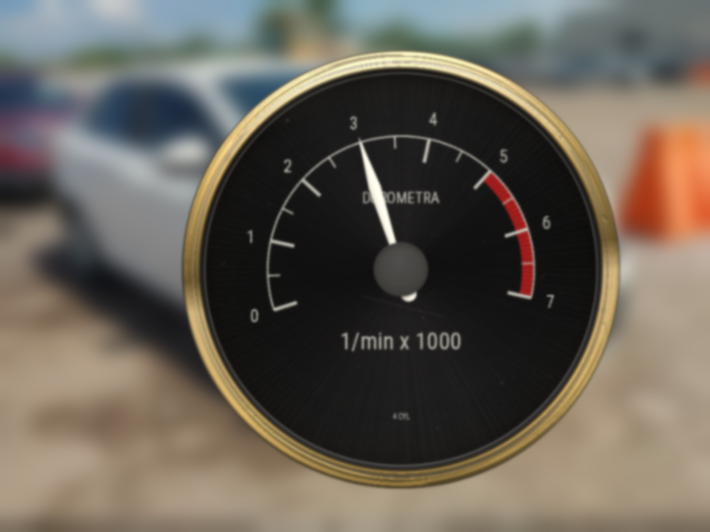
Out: 3000 (rpm)
